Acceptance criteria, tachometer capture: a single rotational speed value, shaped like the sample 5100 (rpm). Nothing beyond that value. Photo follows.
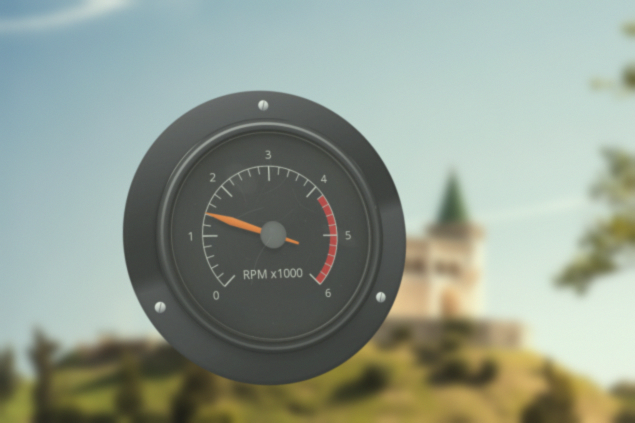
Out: 1400 (rpm)
